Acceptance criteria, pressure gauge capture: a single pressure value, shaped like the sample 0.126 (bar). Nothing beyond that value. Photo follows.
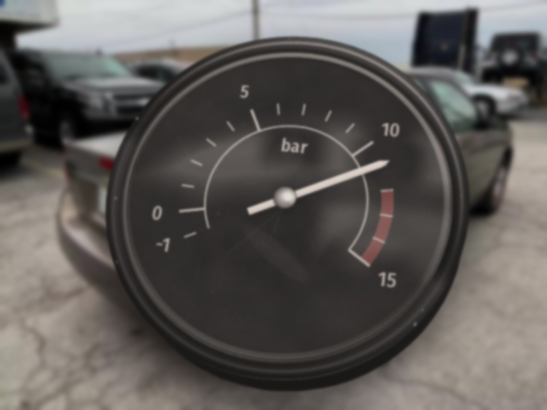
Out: 11 (bar)
